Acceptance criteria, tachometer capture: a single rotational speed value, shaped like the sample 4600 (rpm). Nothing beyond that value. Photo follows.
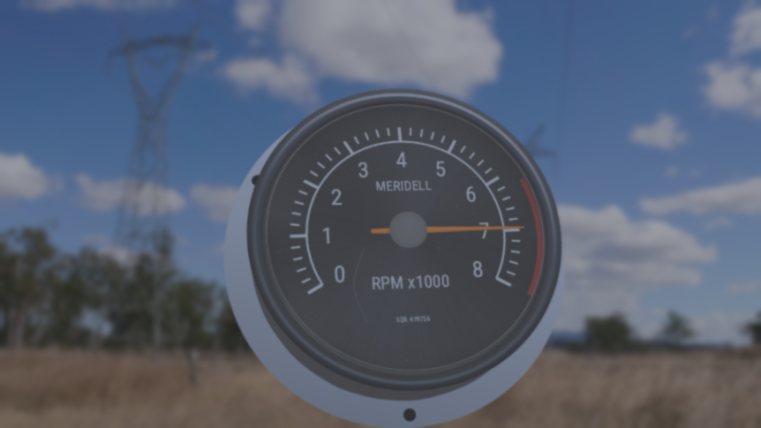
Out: 7000 (rpm)
